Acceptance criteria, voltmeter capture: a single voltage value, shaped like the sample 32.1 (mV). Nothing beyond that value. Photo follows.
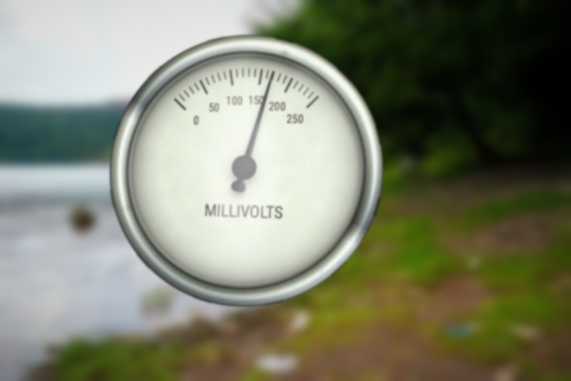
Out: 170 (mV)
